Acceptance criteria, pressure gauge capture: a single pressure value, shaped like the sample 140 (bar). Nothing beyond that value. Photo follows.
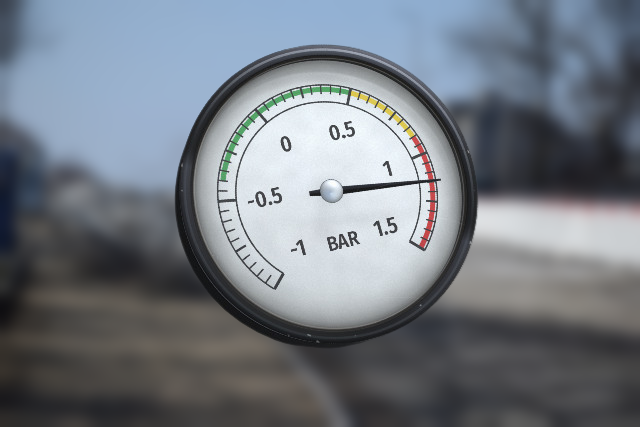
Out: 1.15 (bar)
